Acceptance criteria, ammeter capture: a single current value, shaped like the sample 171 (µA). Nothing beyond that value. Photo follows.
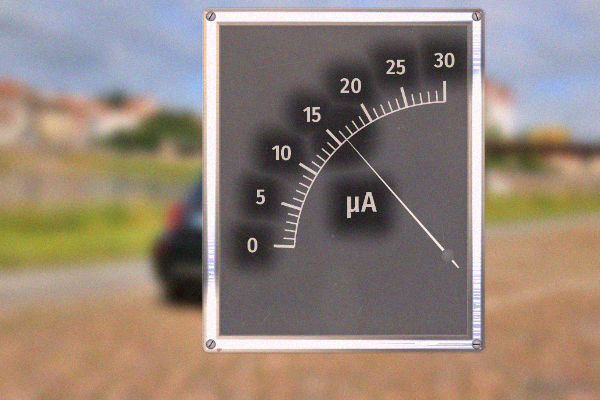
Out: 16 (µA)
